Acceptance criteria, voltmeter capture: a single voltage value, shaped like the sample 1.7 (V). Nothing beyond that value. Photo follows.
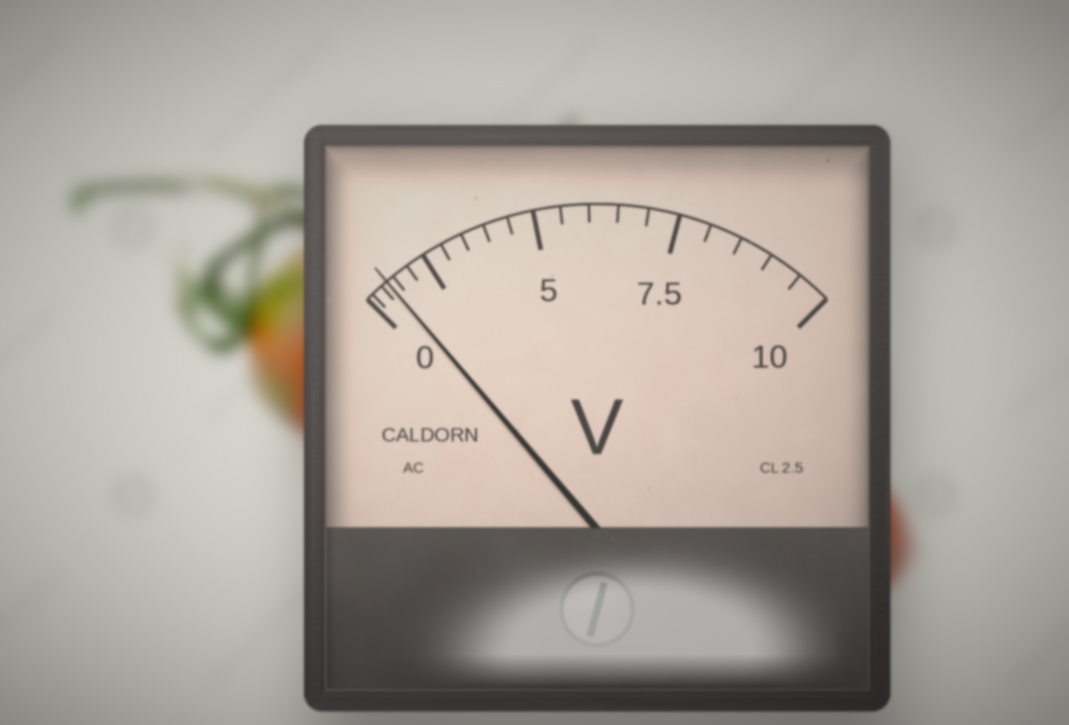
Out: 1.25 (V)
